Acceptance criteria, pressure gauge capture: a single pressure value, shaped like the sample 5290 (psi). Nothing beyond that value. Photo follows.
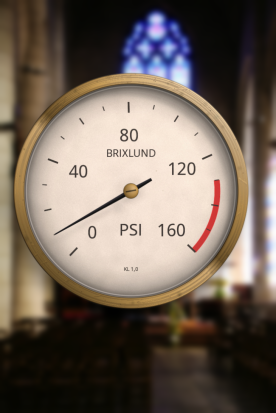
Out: 10 (psi)
